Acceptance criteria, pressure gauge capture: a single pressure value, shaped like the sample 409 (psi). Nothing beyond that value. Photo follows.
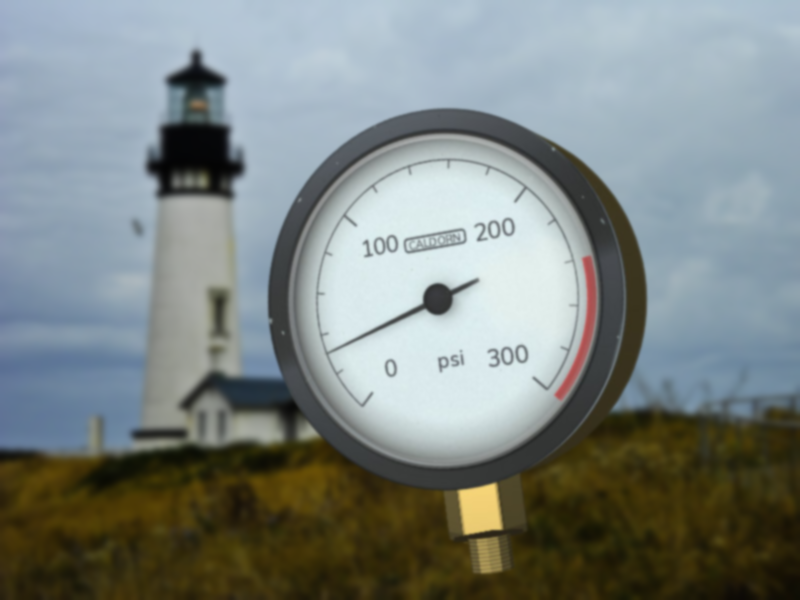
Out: 30 (psi)
